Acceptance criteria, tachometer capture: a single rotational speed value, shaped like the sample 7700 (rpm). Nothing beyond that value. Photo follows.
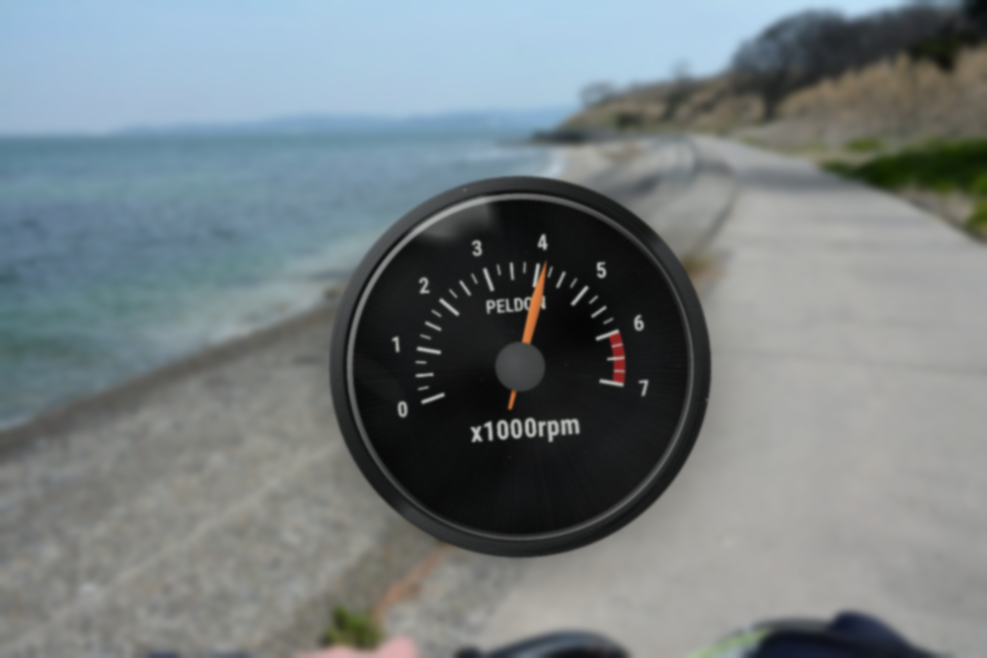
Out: 4125 (rpm)
